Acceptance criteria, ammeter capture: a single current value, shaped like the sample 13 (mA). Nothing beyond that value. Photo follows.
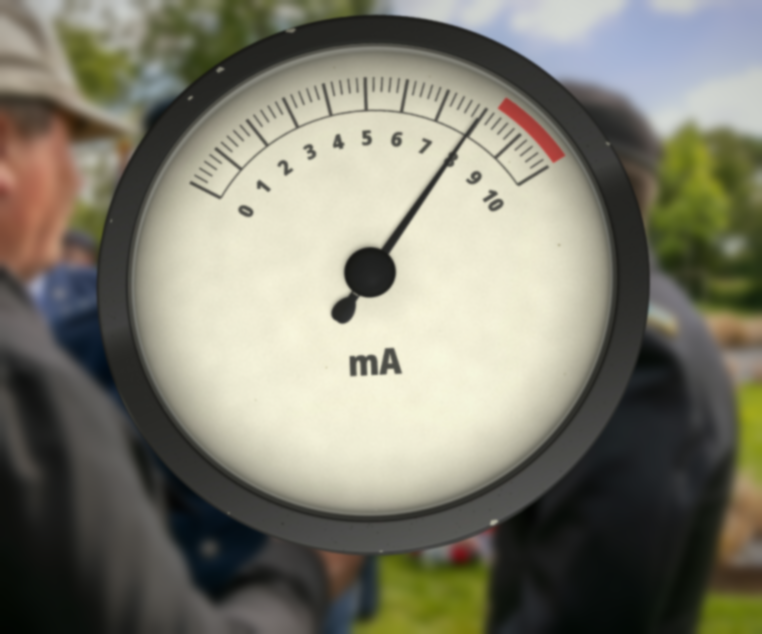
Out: 8 (mA)
